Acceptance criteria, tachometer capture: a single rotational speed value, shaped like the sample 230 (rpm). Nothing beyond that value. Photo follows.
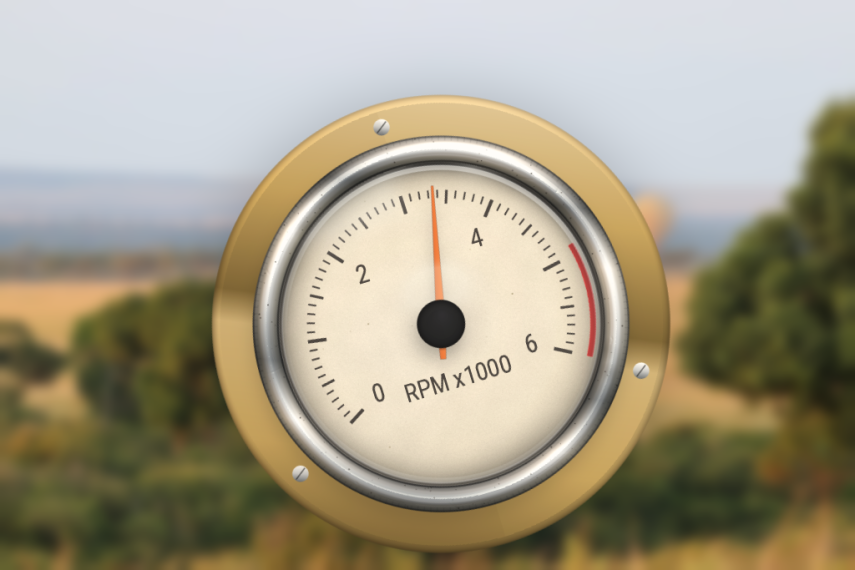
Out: 3350 (rpm)
